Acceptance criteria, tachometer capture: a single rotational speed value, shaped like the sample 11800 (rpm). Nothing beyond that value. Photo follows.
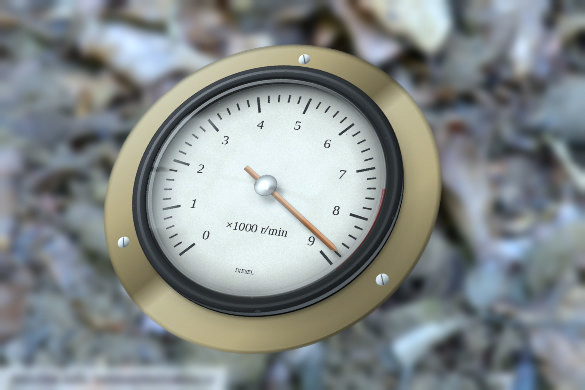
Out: 8800 (rpm)
